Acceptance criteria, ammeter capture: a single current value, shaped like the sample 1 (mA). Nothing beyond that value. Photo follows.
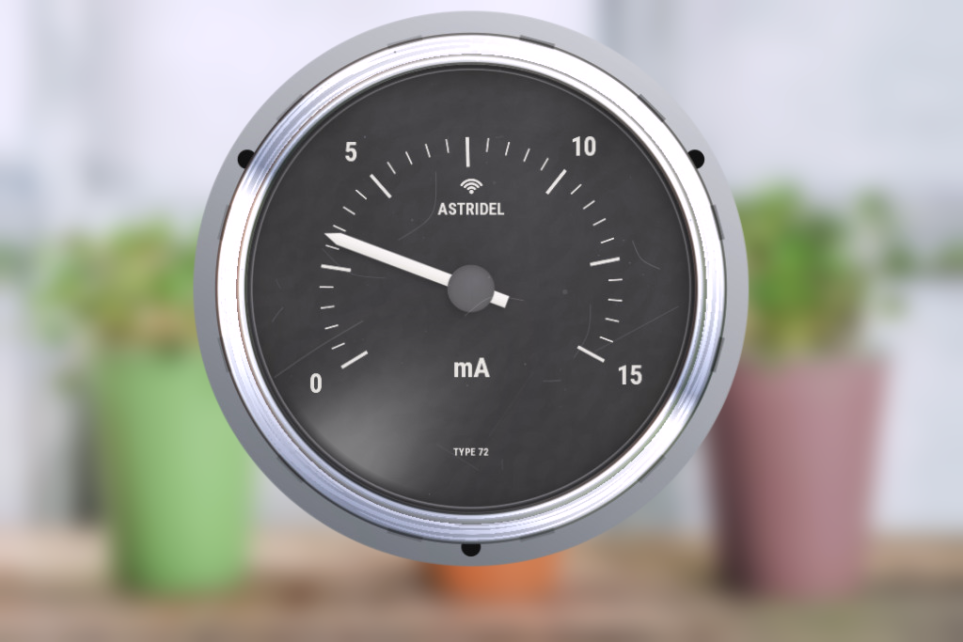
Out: 3.25 (mA)
